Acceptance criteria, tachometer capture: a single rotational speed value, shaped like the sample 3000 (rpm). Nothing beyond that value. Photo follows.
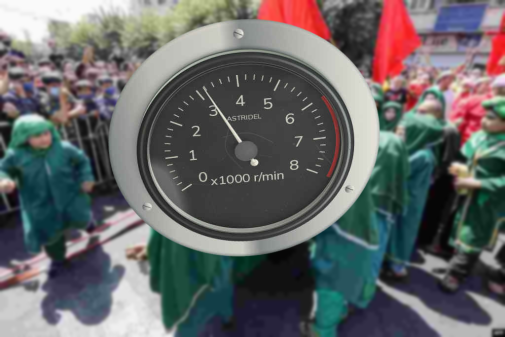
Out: 3200 (rpm)
